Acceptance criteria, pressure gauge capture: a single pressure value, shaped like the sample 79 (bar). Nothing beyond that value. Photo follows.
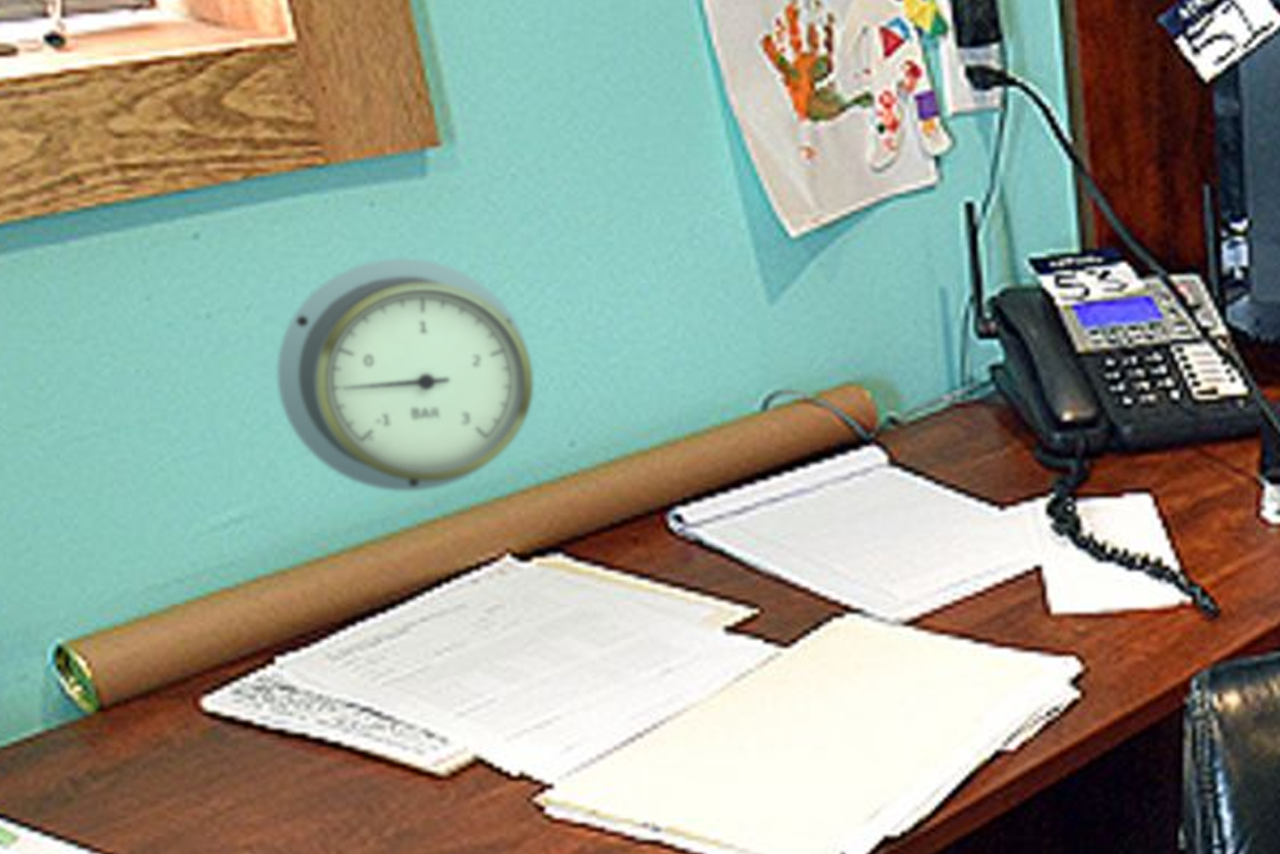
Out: -0.4 (bar)
